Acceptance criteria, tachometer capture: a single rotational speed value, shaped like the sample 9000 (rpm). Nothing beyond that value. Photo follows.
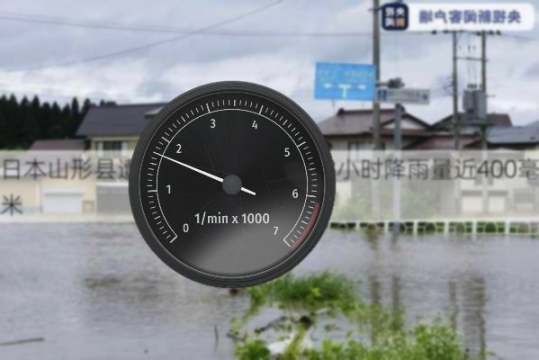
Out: 1700 (rpm)
